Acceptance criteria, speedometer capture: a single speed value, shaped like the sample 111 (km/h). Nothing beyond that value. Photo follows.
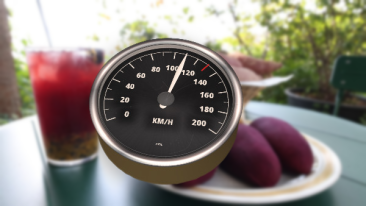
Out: 110 (km/h)
